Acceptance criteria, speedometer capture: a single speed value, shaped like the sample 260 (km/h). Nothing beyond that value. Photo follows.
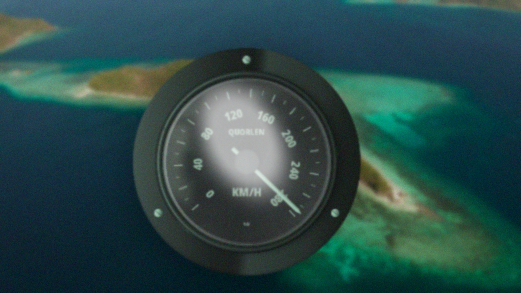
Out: 275 (km/h)
